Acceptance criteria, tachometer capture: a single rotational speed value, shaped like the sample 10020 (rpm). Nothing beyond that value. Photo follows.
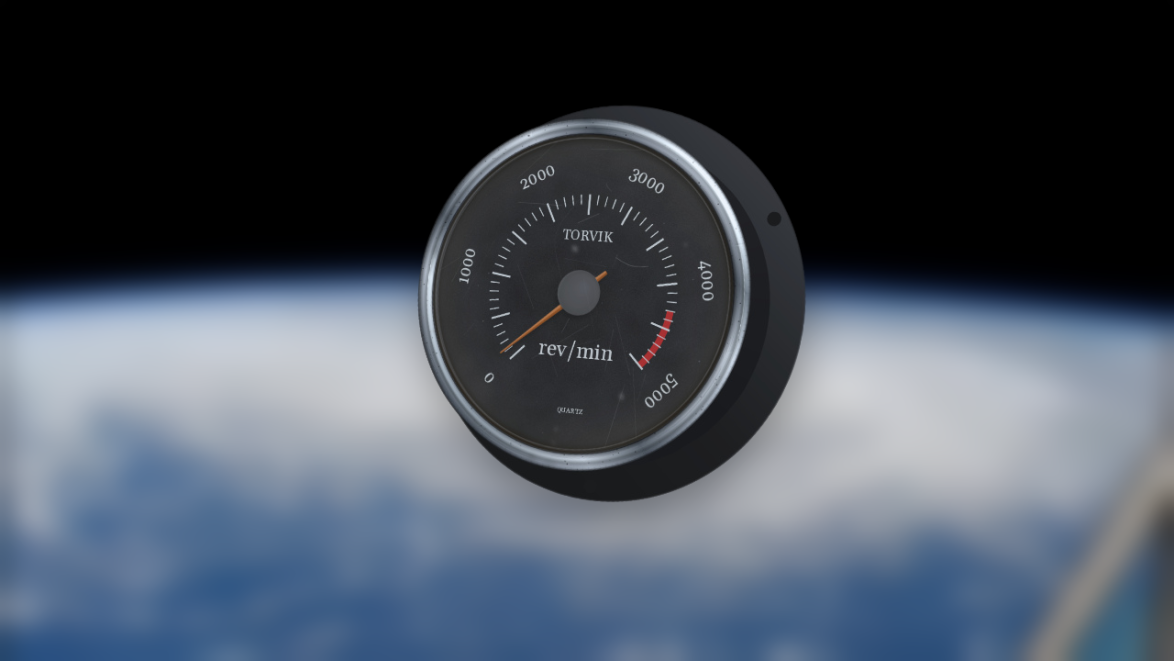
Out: 100 (rpm)
